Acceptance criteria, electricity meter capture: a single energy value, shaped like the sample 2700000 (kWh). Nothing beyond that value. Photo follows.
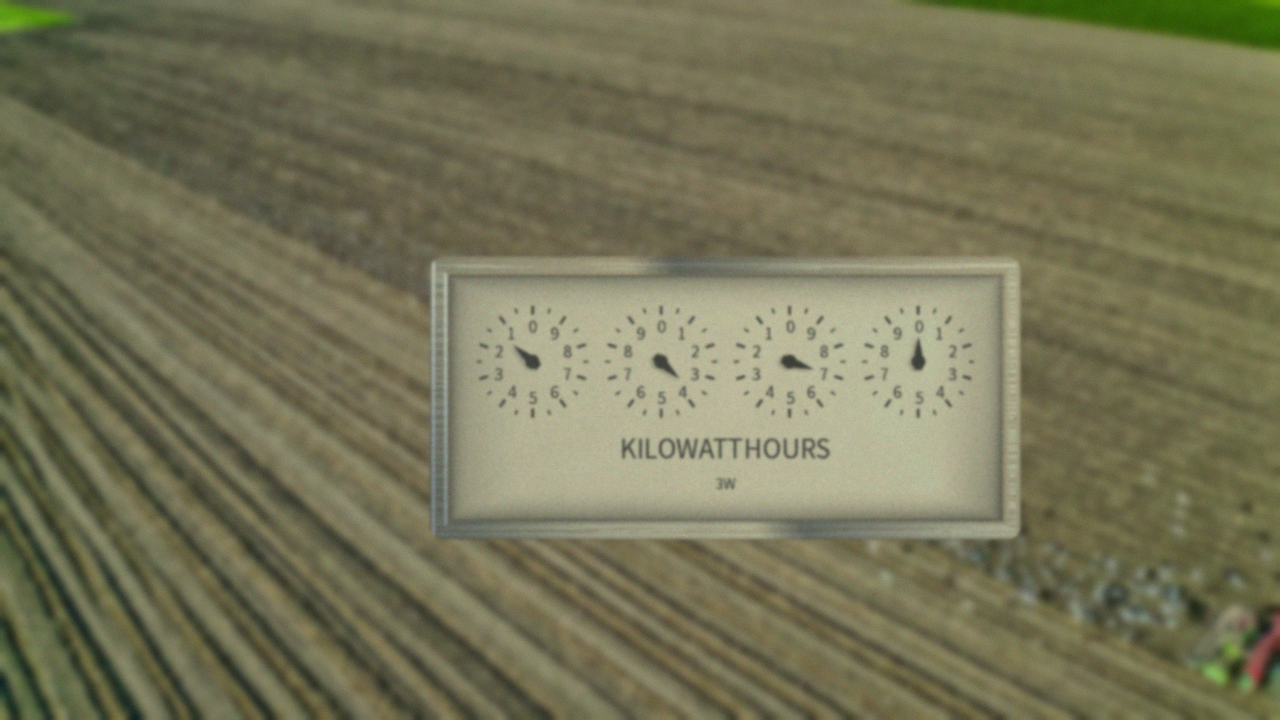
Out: 1370 (kWh)
